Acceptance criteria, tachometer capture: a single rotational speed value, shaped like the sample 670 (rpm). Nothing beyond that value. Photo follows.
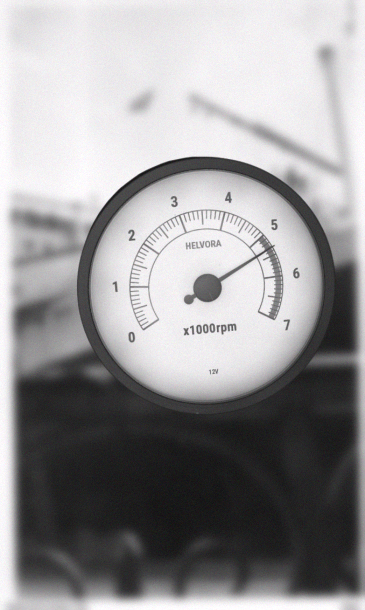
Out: 5300 (rpm)
